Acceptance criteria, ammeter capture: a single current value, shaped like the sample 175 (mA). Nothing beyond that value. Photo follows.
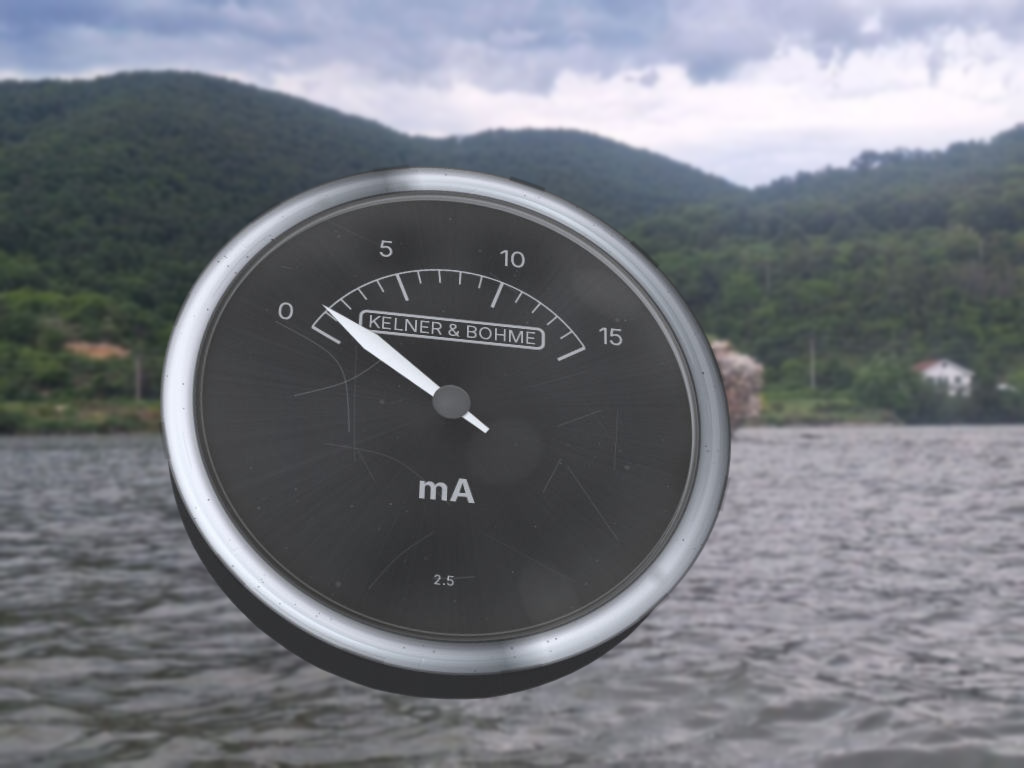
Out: 1 (mA)
